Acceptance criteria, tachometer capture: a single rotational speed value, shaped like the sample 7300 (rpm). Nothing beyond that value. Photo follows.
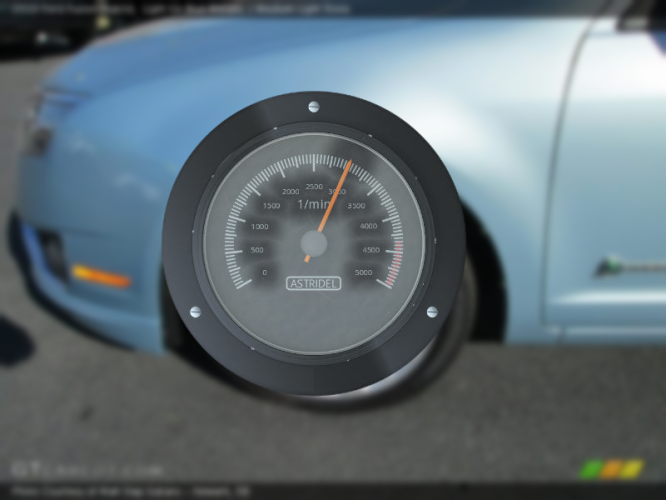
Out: 3000 (rpm)
